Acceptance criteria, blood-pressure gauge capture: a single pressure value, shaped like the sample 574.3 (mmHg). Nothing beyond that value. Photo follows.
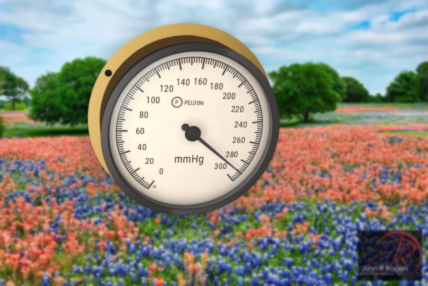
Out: 290 (mmHg)
